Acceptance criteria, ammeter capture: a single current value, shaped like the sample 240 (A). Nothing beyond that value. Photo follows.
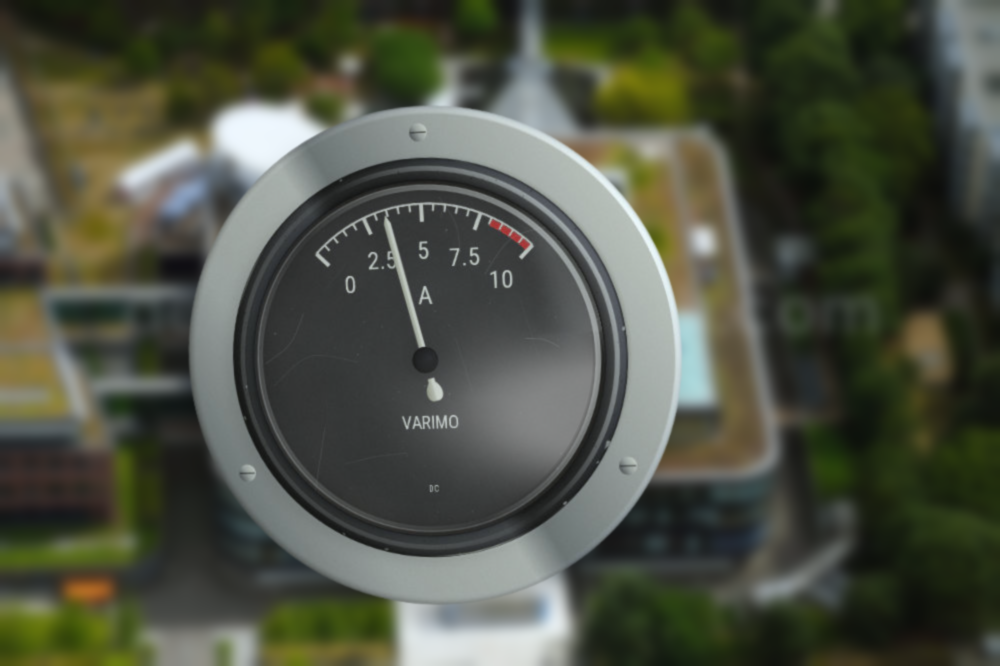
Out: 3.5 (A)
